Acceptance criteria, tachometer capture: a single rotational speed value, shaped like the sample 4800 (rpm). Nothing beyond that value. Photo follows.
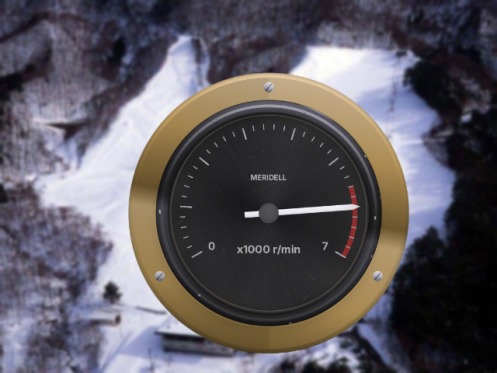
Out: 6000 (rpm)
